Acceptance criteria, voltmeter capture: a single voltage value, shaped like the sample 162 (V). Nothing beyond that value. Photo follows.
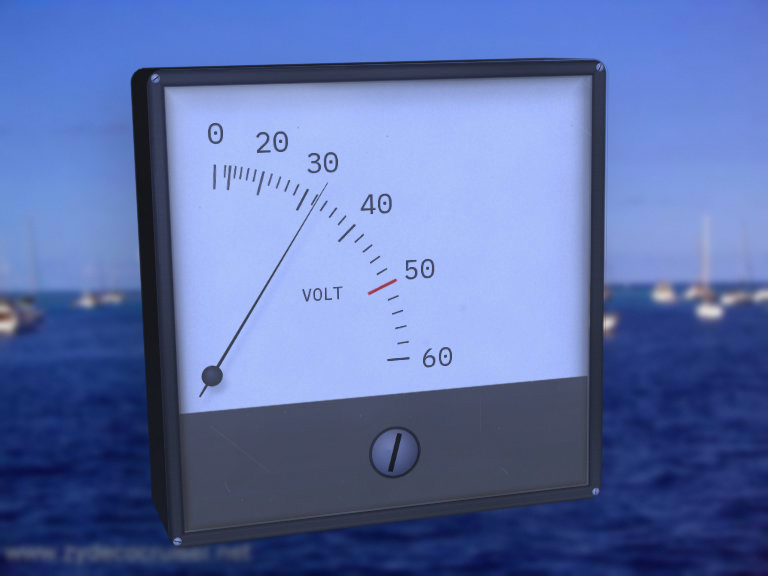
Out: 32 (V)
